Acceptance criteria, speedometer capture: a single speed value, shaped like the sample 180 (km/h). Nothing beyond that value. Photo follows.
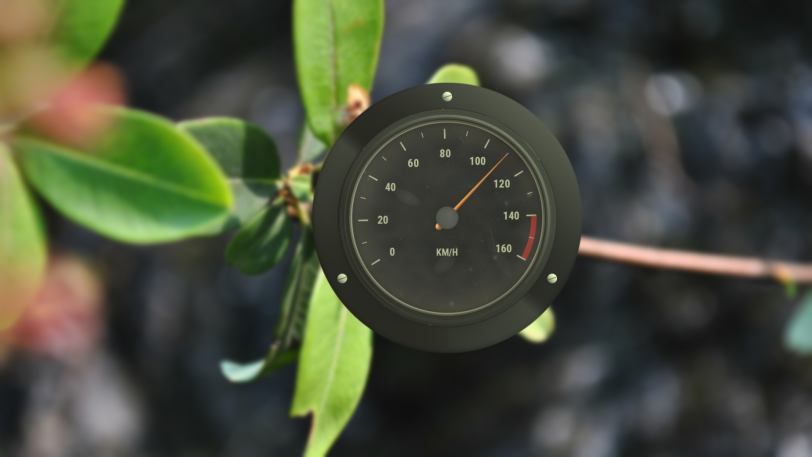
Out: 110 (km/h)
